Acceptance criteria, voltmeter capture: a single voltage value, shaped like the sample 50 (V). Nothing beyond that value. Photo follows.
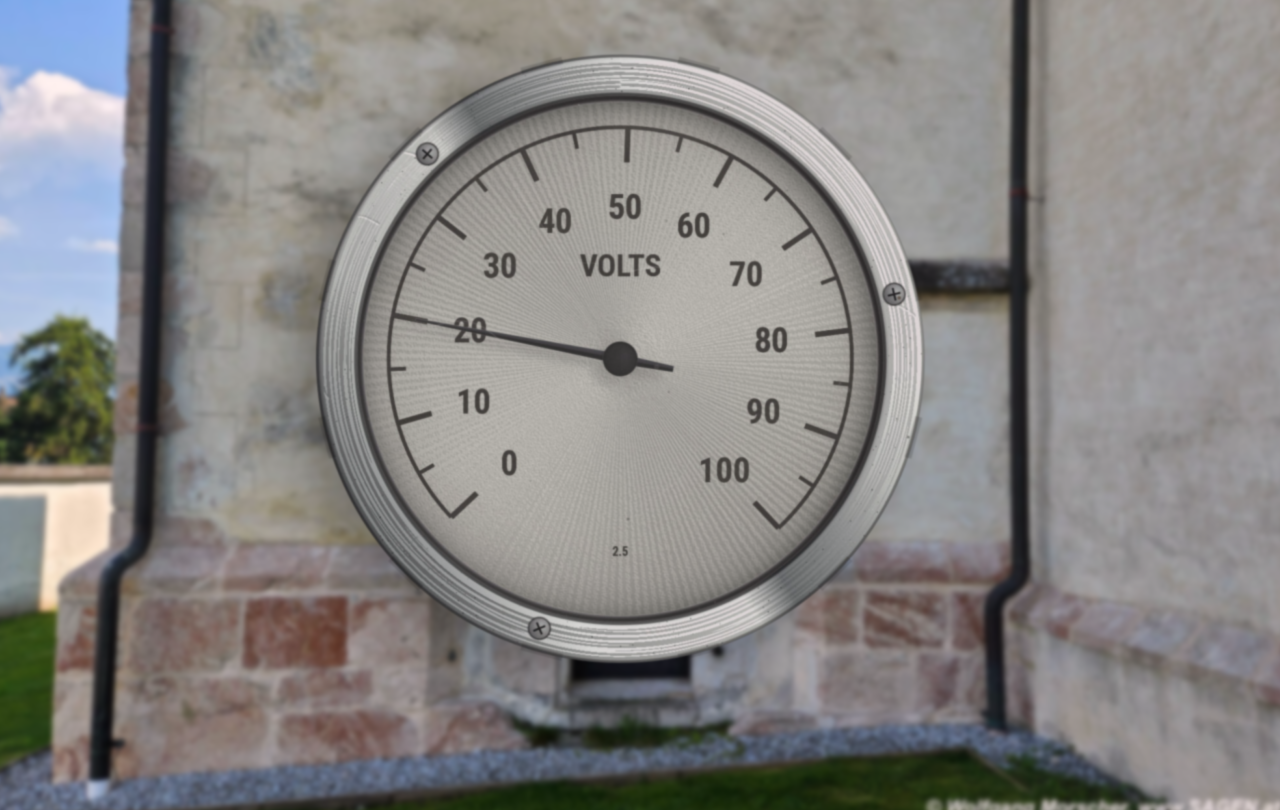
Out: 20 (V)
